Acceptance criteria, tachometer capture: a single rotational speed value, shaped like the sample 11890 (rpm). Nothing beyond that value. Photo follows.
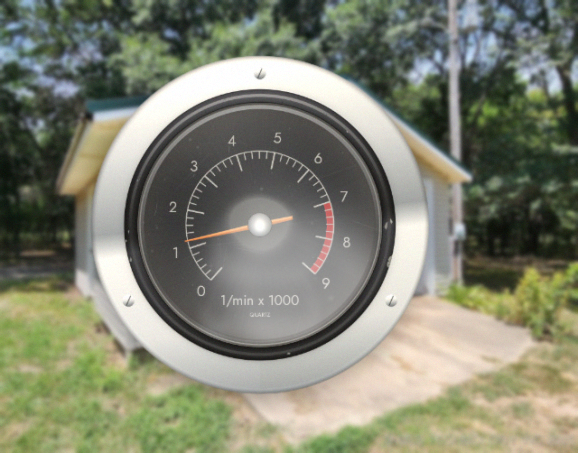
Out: 1200 (rpm)
